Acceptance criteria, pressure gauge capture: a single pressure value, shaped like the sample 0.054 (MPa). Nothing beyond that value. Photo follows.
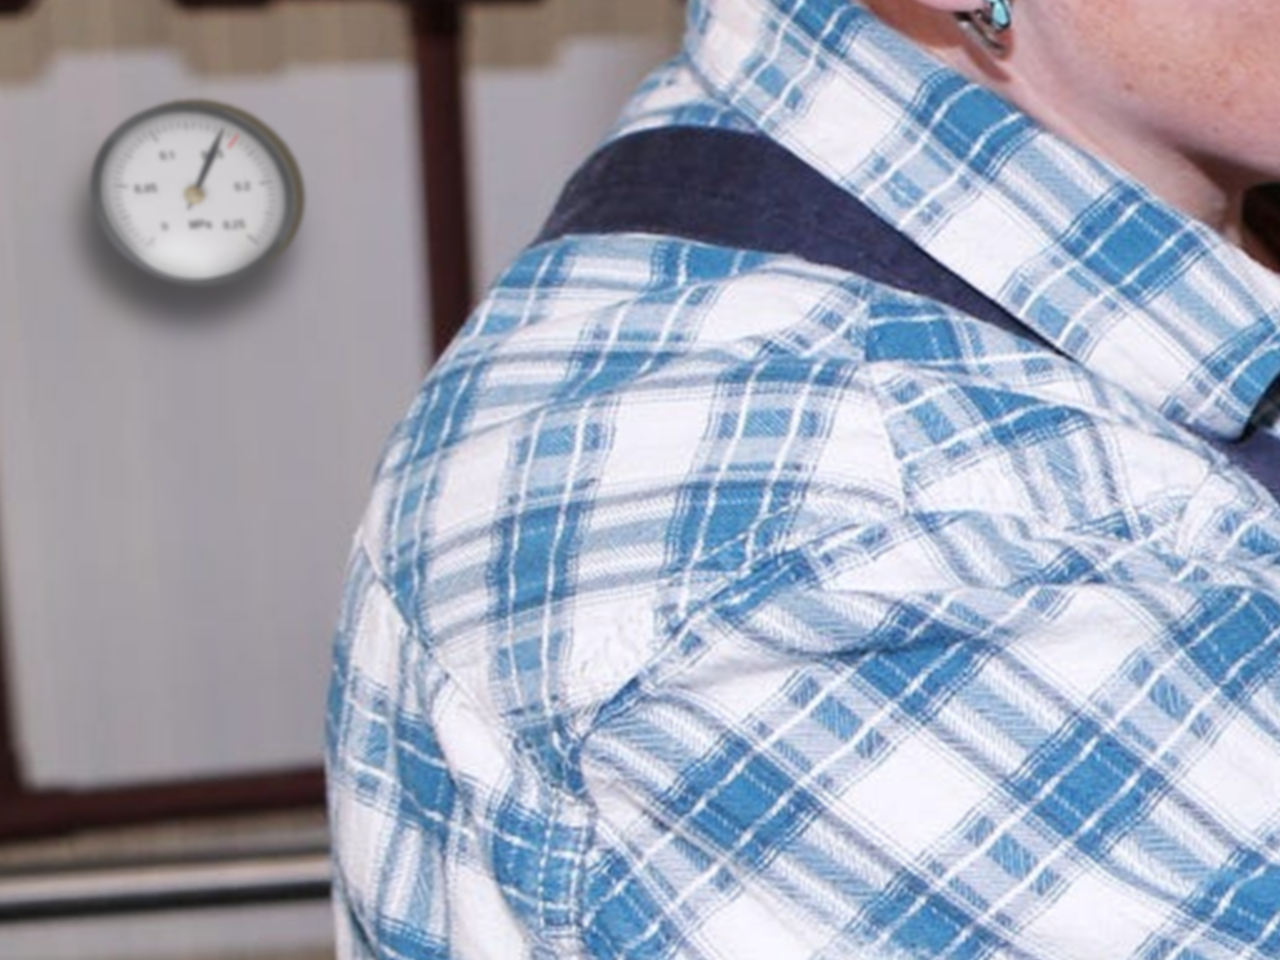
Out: 0.15 (MPa)
